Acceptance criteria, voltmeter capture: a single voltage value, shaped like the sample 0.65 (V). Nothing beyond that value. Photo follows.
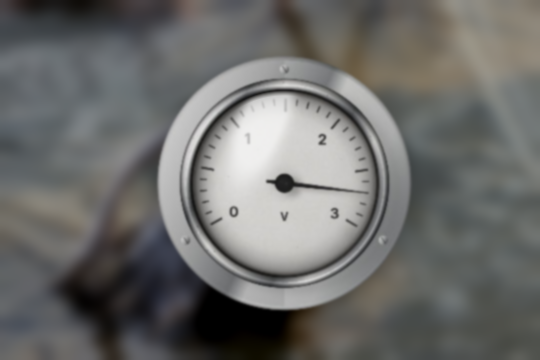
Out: 2.7 (V)
